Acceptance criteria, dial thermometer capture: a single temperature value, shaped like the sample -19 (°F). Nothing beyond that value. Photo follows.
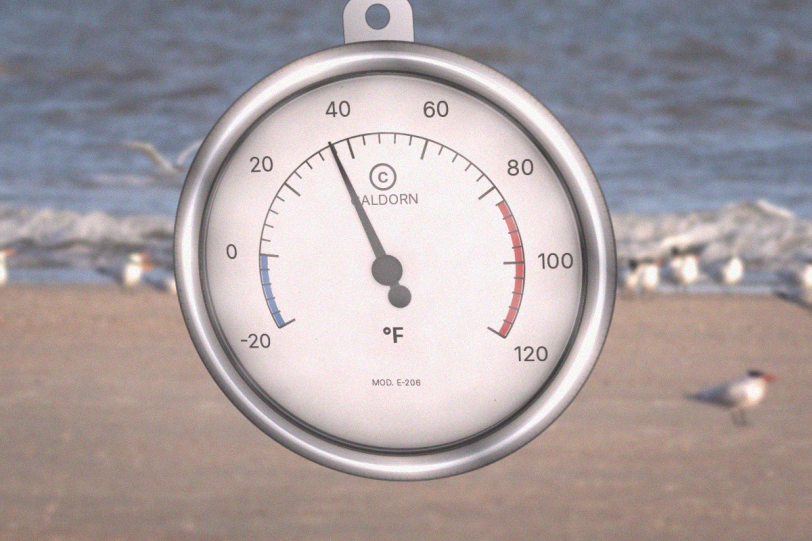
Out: 36 (°F)
